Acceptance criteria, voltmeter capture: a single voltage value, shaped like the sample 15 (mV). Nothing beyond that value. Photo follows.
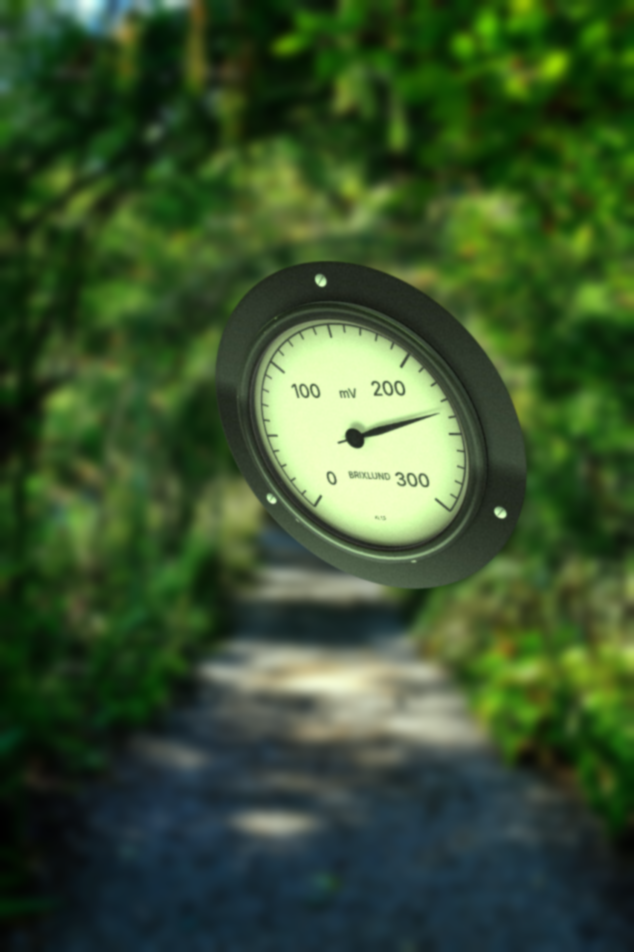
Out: 235 (mV)
